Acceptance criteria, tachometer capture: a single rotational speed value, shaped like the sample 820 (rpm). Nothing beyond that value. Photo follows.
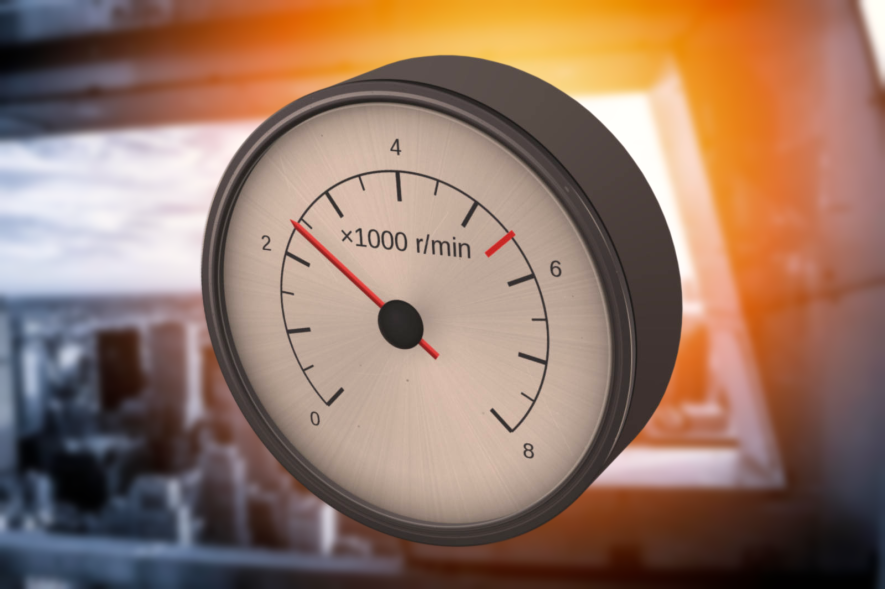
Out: 2500 (rpm)
